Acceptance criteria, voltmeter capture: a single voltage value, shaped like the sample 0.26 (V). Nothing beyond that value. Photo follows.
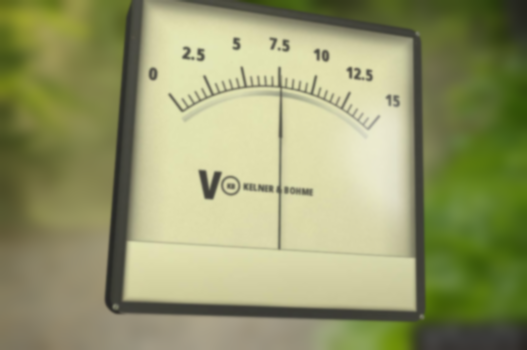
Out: 7.5 (V)
